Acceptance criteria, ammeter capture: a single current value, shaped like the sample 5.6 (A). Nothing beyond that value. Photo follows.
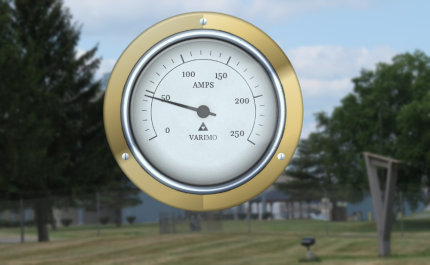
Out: 45 (A)
